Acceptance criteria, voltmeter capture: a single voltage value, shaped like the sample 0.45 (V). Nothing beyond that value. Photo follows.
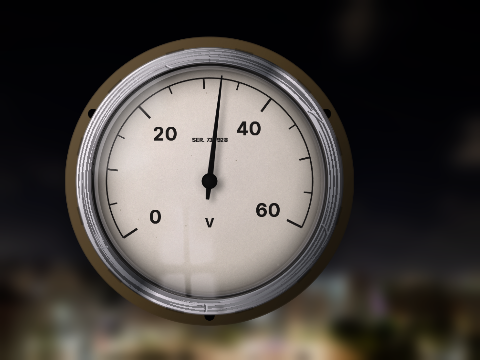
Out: 32.5 (V)
